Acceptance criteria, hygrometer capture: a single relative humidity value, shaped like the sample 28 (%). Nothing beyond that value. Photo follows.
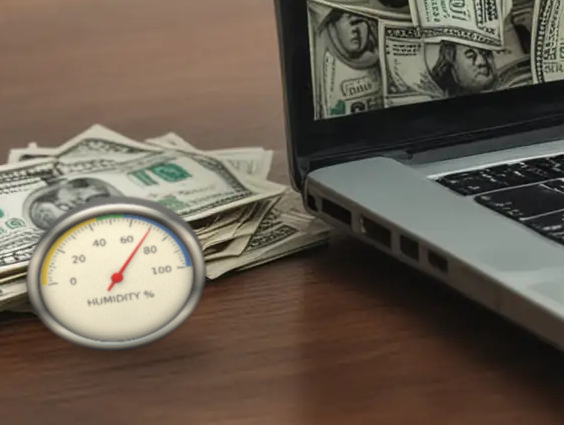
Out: 70 (%)
